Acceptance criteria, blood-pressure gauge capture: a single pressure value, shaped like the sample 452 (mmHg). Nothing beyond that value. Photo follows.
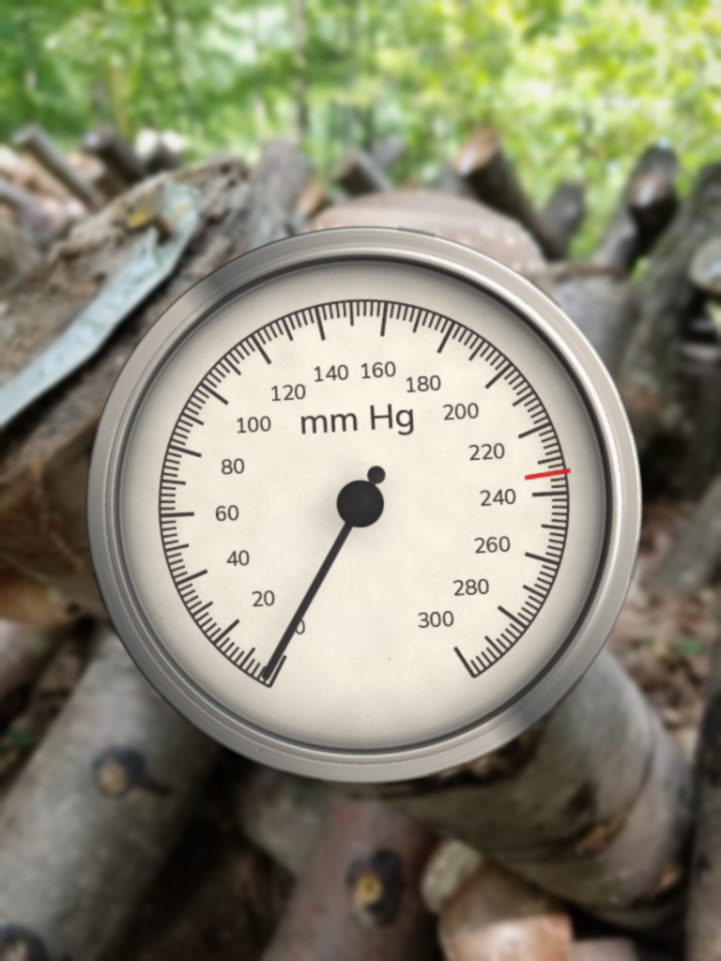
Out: 2 (mmHg)
